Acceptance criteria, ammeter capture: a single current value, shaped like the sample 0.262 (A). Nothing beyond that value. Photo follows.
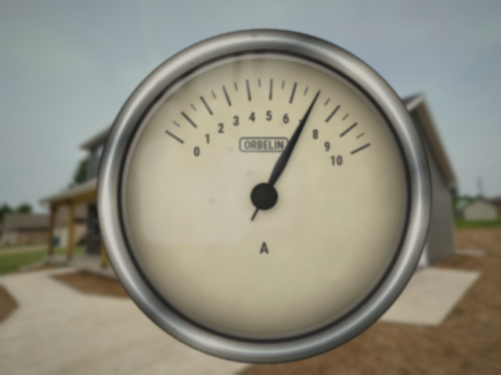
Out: 7 (A)
